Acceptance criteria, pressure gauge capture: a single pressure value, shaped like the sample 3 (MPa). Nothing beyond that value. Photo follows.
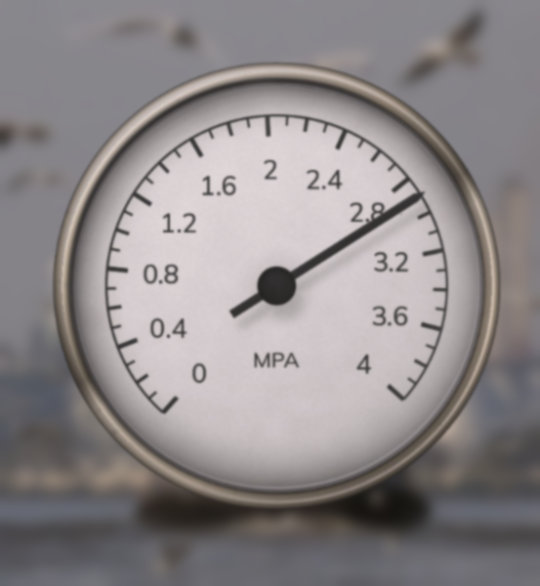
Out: 2.9 (MPa)
